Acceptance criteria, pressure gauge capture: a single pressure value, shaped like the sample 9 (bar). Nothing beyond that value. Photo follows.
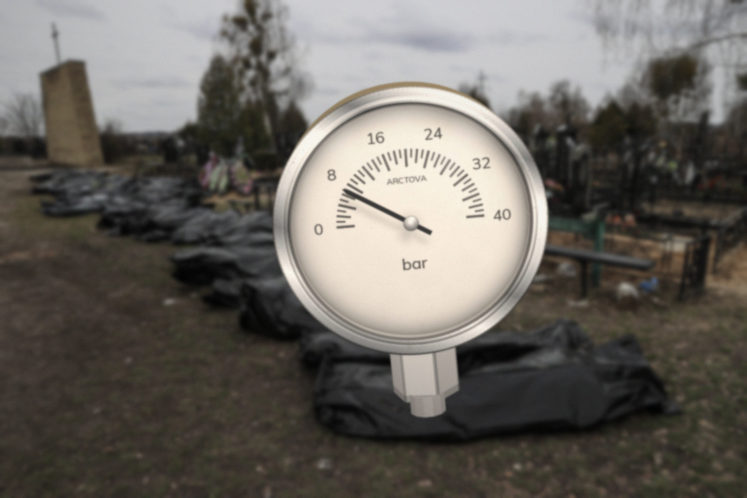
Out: 7 (bar)
